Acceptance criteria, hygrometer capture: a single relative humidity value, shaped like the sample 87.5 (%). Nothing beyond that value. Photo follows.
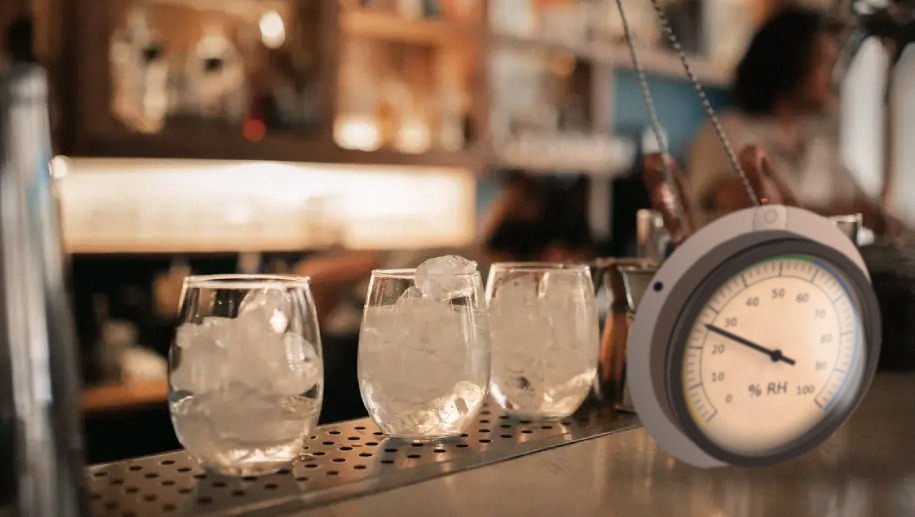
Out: 26 (%)
